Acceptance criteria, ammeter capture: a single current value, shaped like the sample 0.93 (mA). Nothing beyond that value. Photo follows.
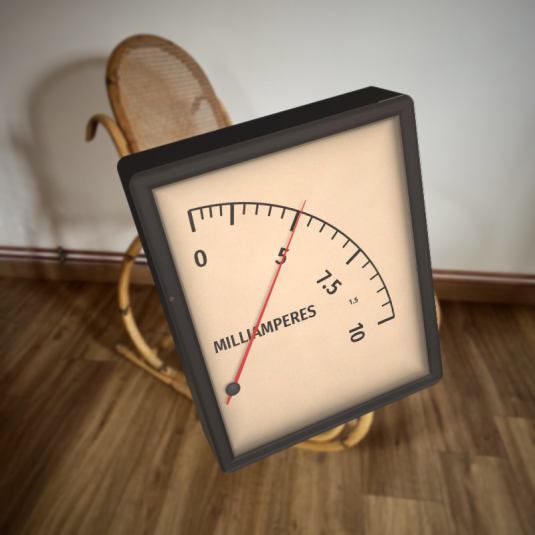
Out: 5 (mA)
